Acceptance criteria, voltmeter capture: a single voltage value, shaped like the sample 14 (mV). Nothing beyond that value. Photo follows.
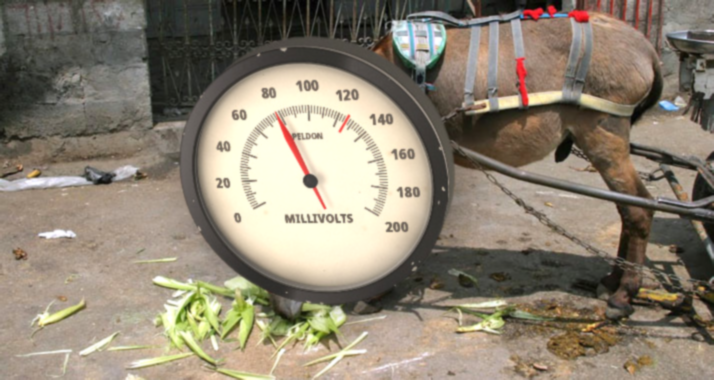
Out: 80 (mV)
